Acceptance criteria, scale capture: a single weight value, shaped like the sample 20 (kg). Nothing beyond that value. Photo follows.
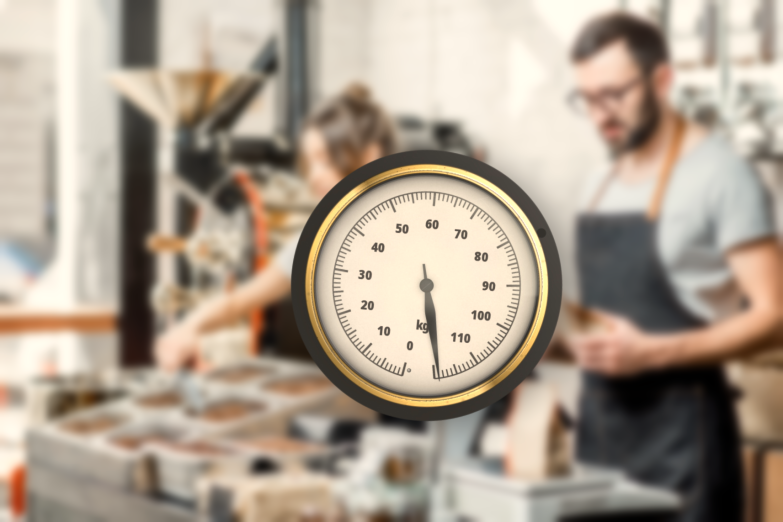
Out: 119 (kg)
